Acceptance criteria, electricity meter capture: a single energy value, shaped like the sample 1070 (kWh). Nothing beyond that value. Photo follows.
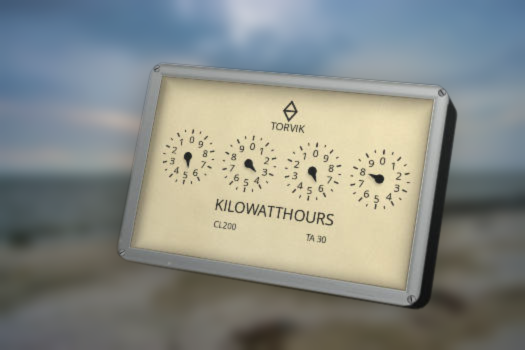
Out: 5358 (kWh)
